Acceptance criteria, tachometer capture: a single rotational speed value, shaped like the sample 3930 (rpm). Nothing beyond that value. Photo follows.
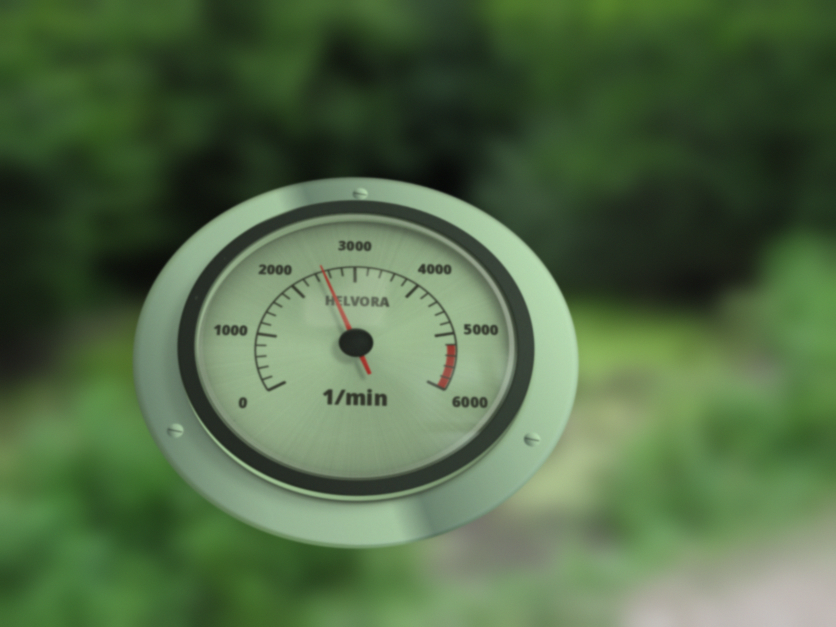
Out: 2500 (rpm)
